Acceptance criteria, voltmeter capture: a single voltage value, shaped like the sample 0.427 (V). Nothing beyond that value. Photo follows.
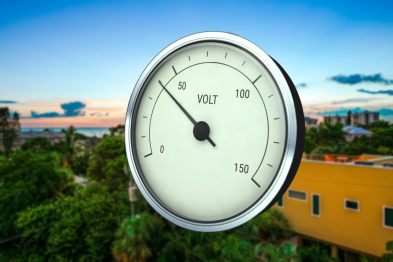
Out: 40 (V)
